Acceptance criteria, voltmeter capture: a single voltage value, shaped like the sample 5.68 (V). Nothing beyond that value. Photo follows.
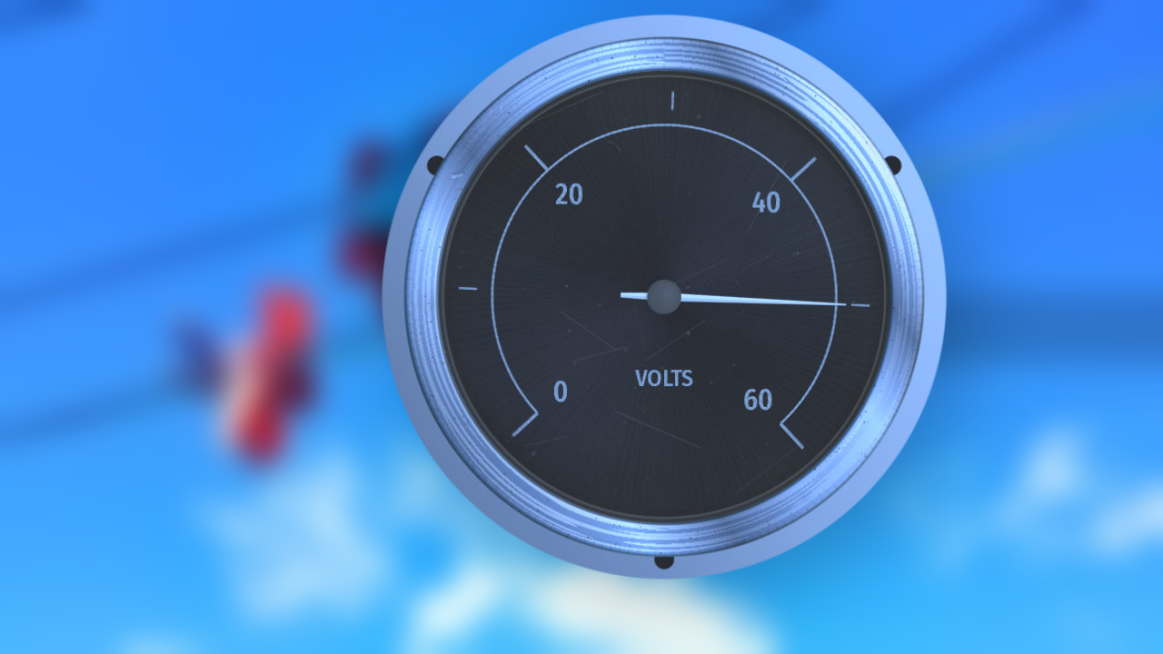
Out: 50 (V)
